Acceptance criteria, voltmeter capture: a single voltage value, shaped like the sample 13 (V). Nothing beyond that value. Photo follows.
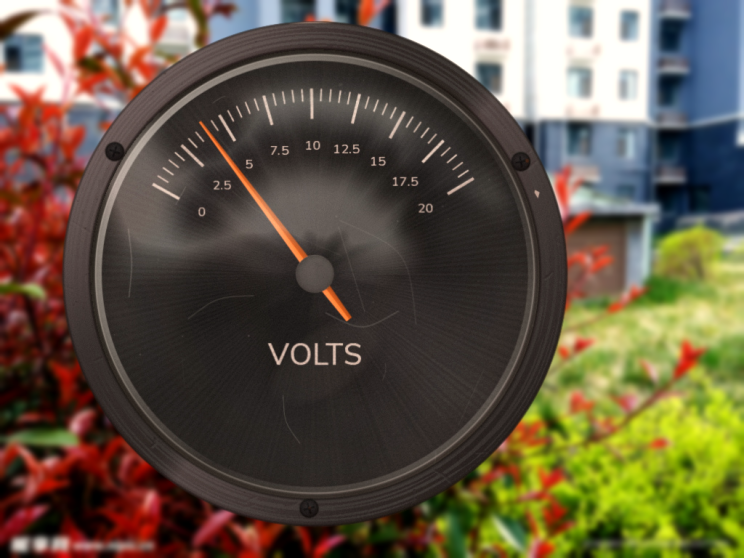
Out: 4 (V)
